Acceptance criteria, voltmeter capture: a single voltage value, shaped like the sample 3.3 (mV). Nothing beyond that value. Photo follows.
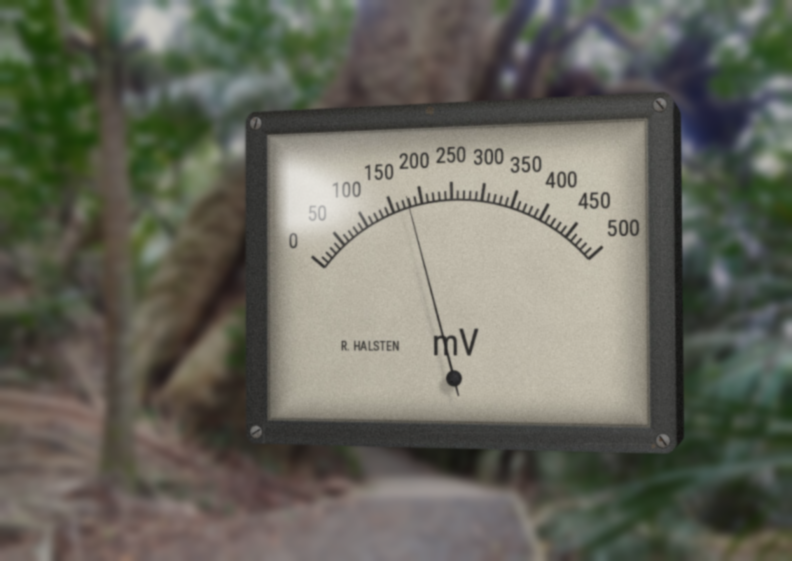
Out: 180 (mV)
